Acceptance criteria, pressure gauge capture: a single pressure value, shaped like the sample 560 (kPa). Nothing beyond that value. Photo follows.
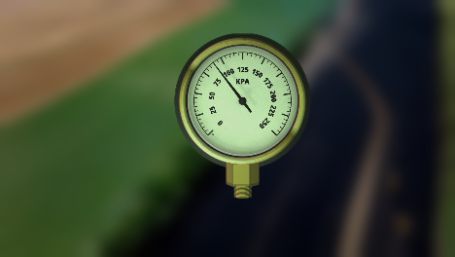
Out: 90 (kPa)
